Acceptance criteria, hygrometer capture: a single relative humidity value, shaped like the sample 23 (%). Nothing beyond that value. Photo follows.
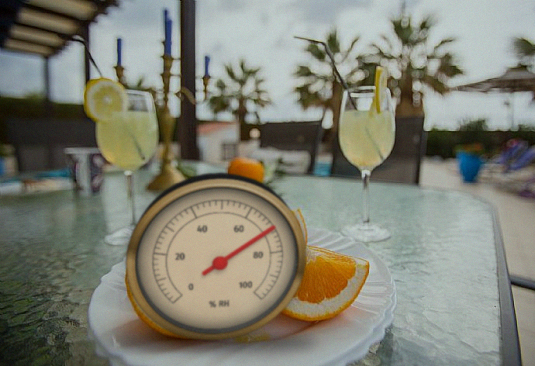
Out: 70 (%)
